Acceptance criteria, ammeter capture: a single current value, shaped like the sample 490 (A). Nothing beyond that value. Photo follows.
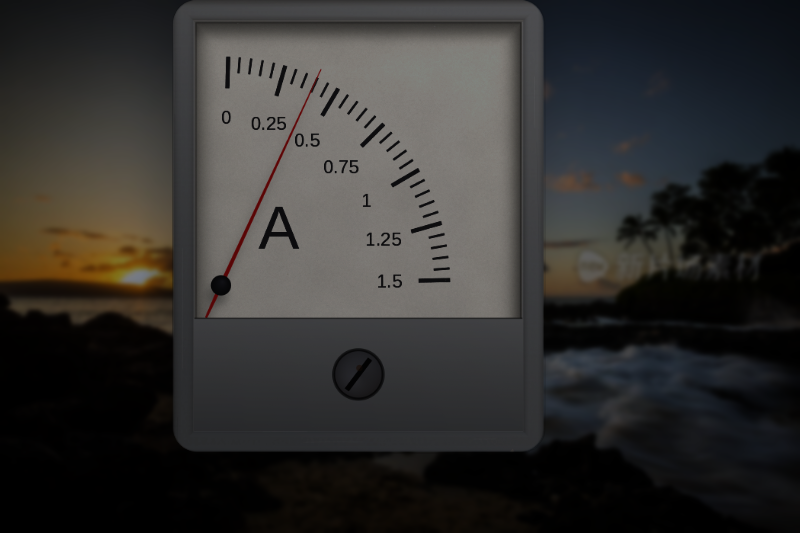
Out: 0.4 (A)
